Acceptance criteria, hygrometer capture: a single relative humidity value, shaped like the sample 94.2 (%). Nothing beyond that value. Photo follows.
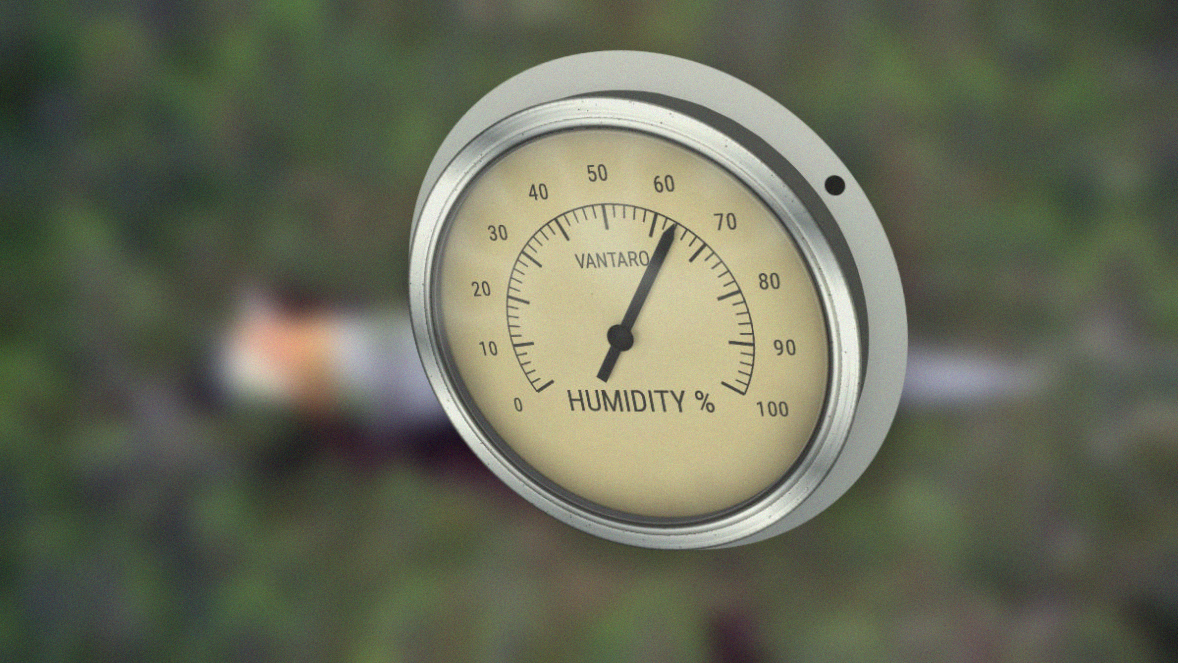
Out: 64 (%)
